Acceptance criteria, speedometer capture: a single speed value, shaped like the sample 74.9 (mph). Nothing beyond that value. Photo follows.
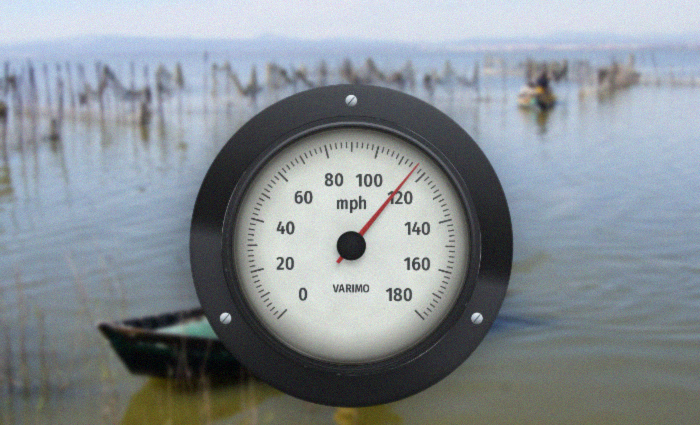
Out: 116 (mph)
